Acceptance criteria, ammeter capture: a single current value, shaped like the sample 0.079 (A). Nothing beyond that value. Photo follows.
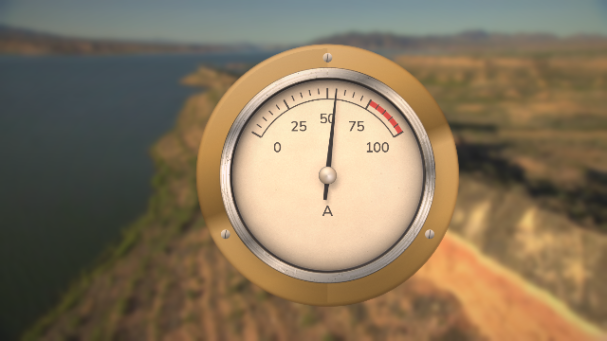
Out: 55 (A)
